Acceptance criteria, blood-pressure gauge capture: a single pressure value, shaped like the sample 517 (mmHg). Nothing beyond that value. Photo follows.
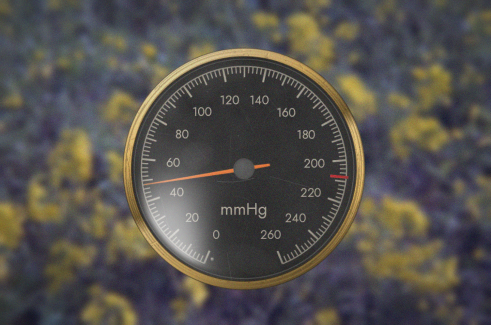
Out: 48 (mmHg)
